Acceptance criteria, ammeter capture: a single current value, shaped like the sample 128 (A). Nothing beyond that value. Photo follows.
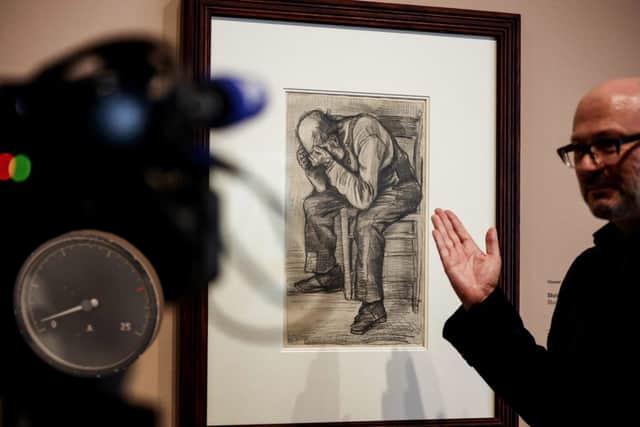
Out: 1 (A)
